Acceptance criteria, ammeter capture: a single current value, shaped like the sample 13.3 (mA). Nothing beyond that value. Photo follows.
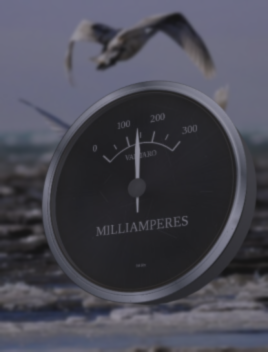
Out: 150 (mA)
